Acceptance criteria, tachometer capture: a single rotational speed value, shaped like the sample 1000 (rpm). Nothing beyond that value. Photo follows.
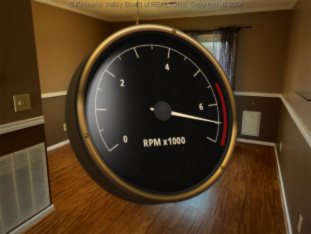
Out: 6500 (rpm)
